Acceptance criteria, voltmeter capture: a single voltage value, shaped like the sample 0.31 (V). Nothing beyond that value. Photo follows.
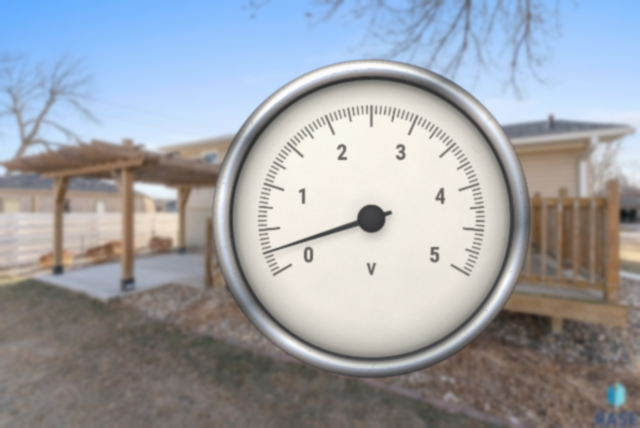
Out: 0.25 (V)
